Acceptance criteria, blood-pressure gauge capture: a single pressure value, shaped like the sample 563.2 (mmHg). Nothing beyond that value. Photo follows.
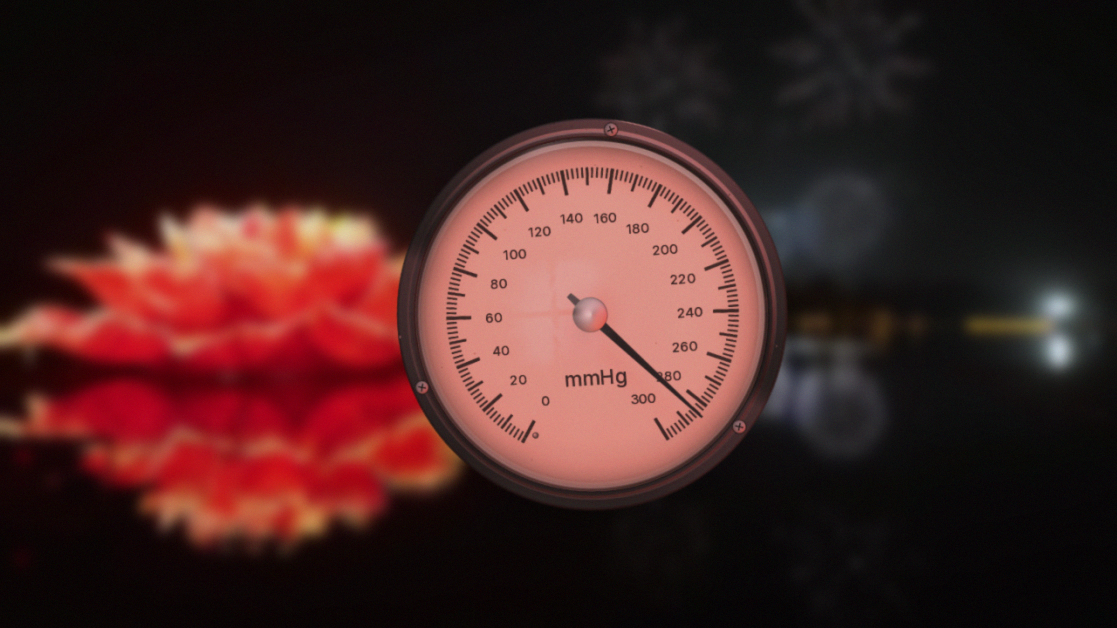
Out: 284 (mmHg)
